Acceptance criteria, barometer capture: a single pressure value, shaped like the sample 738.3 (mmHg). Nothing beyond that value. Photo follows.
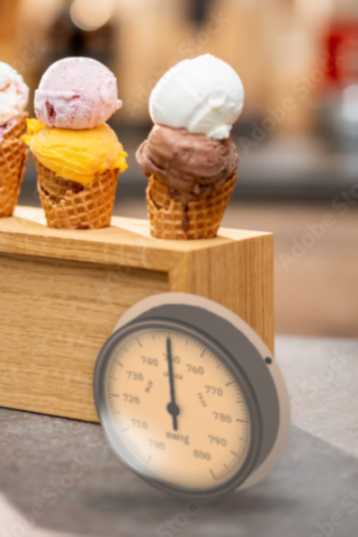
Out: 750 (mmHg)
